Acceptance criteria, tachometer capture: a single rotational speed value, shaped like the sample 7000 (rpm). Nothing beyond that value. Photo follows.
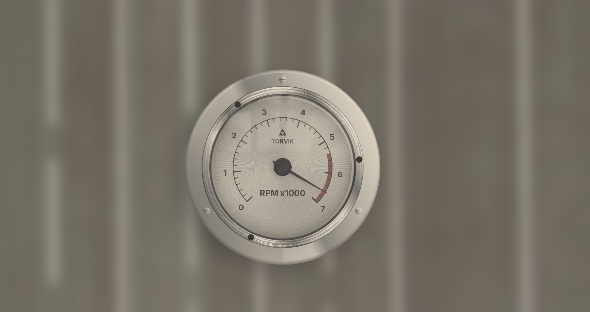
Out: 6600 (rpm)
